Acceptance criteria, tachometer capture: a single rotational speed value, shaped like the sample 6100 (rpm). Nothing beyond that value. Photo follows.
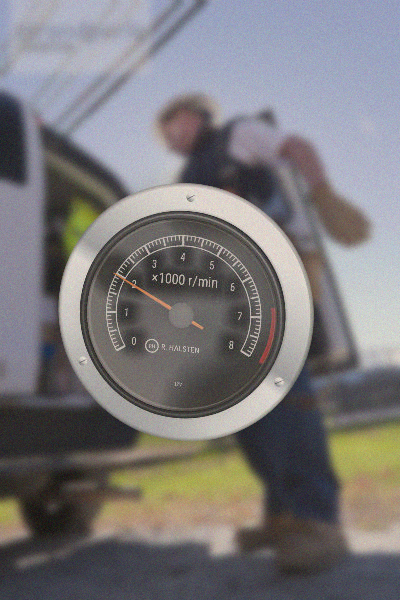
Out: 2000 (rpm)
